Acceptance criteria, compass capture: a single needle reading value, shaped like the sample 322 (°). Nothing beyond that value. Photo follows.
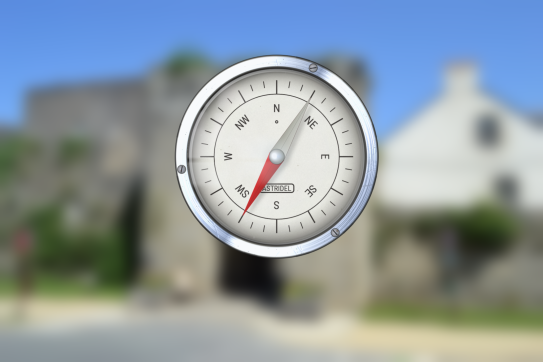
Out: 210 (°)
